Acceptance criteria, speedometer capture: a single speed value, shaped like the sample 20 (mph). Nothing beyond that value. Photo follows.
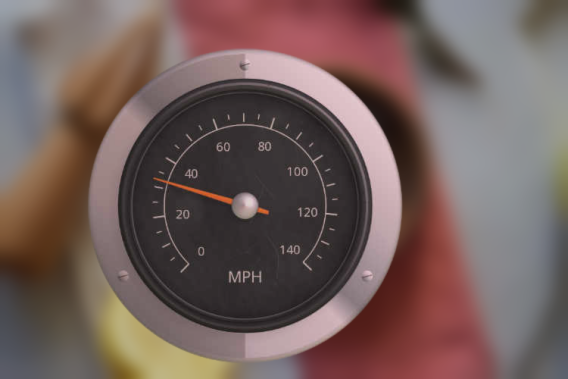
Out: 32.5 (mph)
